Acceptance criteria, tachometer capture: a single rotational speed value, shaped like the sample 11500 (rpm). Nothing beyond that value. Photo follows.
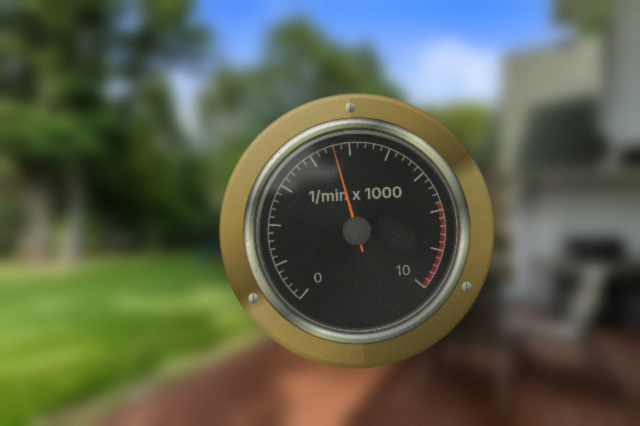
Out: 4600 (rpm)
